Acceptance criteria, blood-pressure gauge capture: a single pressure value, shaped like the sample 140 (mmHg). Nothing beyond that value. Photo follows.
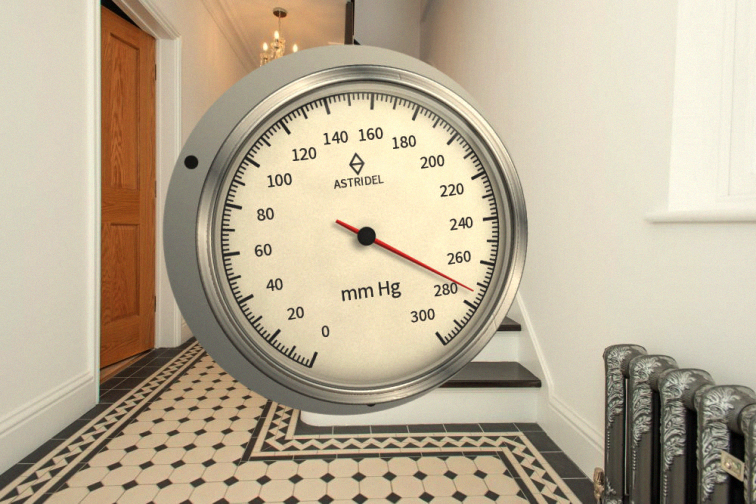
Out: 274 (mmHg)
